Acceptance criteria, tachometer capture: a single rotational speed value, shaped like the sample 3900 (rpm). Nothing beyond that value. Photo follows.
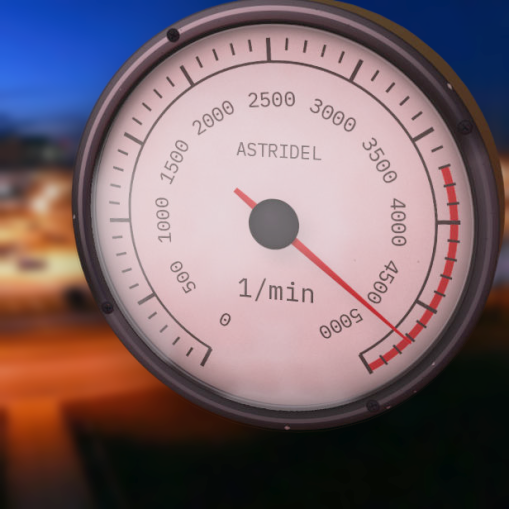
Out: 4700 (rpm)
